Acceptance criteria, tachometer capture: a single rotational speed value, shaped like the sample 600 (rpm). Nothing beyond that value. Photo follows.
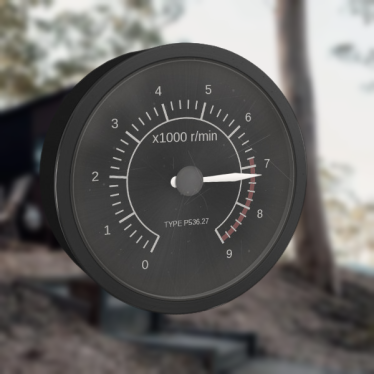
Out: 7200 (rpm)
